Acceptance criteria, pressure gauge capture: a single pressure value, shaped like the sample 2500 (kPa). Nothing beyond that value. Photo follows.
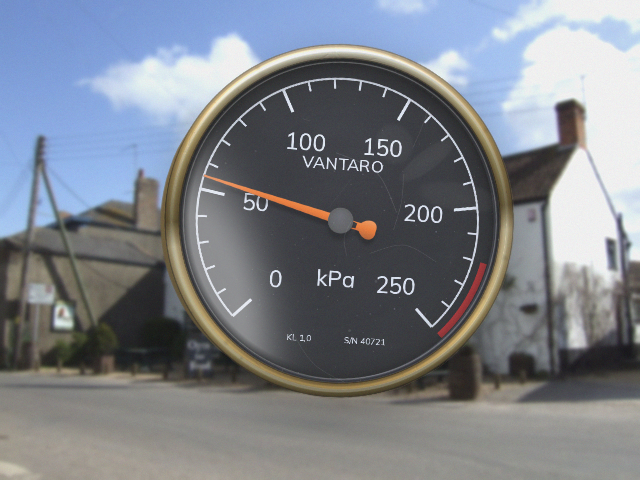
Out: 55 (kPa)
